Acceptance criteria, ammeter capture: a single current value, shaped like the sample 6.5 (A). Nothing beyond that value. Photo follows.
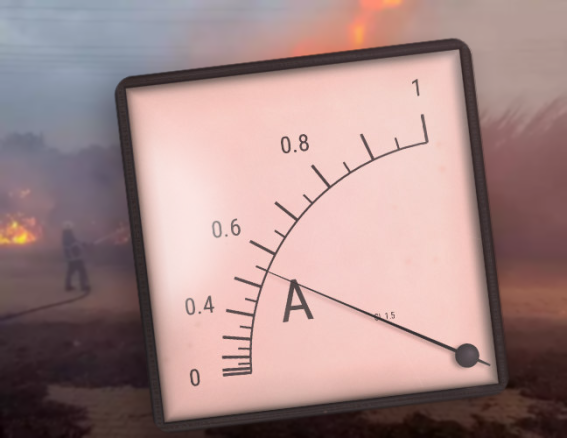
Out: 0.55 (A)
